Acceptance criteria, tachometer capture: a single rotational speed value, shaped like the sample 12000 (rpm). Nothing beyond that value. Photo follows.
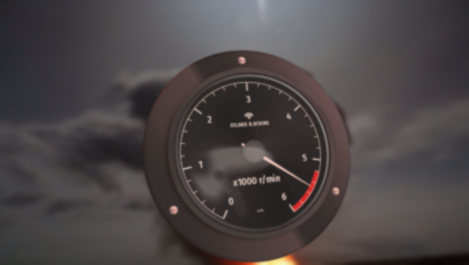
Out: 5500 (rpm)
